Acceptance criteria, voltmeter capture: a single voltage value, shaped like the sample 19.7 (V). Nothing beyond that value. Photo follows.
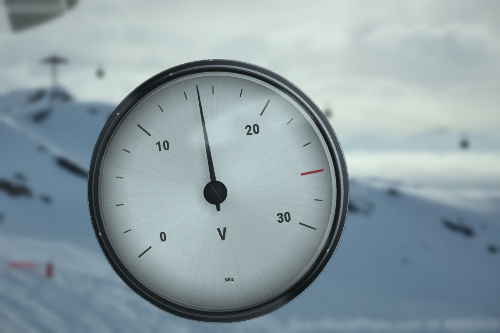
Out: 15 (V)
